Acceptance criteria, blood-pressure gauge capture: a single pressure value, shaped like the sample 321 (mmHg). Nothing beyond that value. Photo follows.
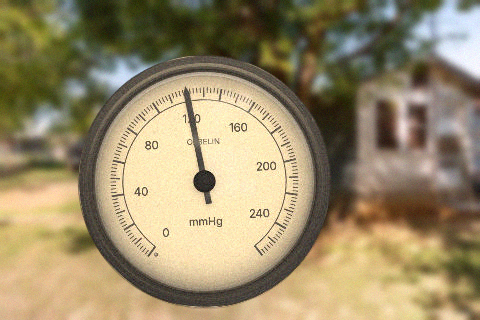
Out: 120 (mmHg)
